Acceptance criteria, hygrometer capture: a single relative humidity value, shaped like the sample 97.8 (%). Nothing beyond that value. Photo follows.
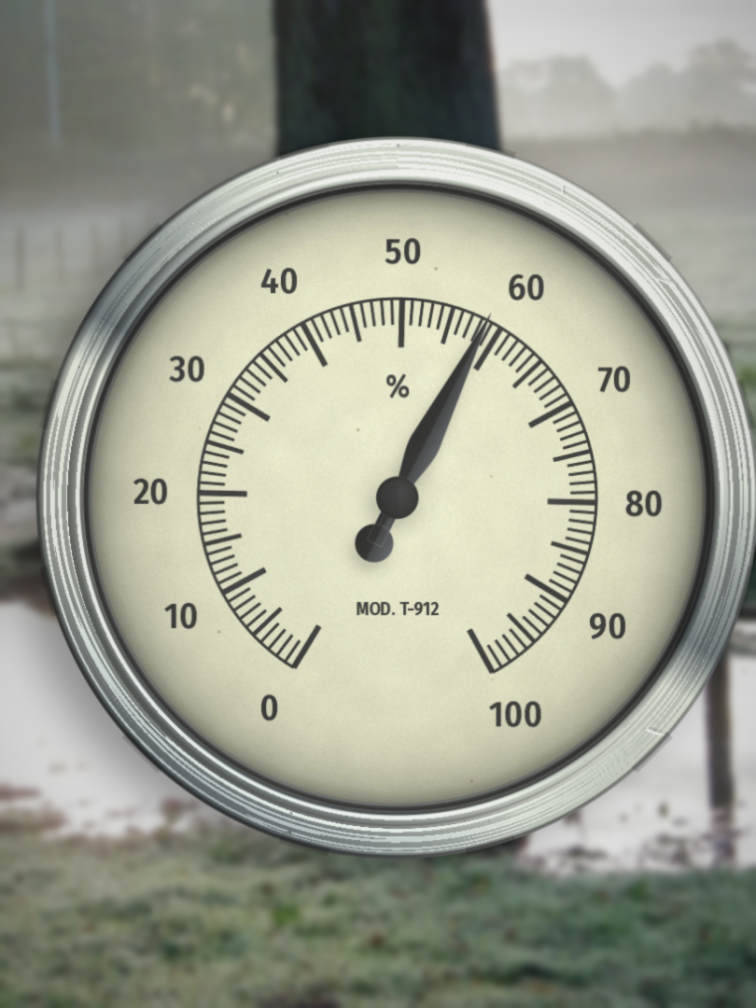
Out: 58.5 (%)
